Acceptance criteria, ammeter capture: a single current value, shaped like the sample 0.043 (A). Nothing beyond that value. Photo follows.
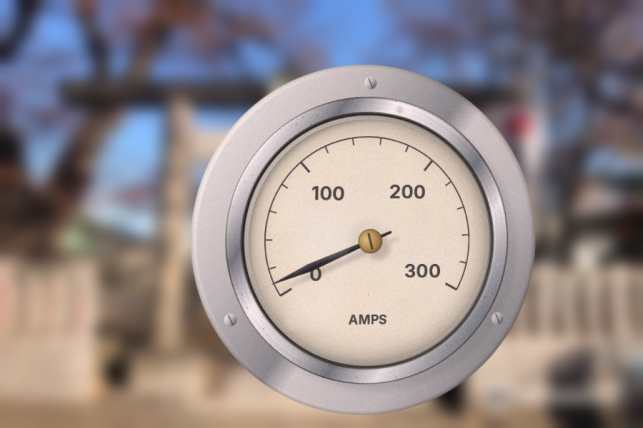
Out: 10 (A)
